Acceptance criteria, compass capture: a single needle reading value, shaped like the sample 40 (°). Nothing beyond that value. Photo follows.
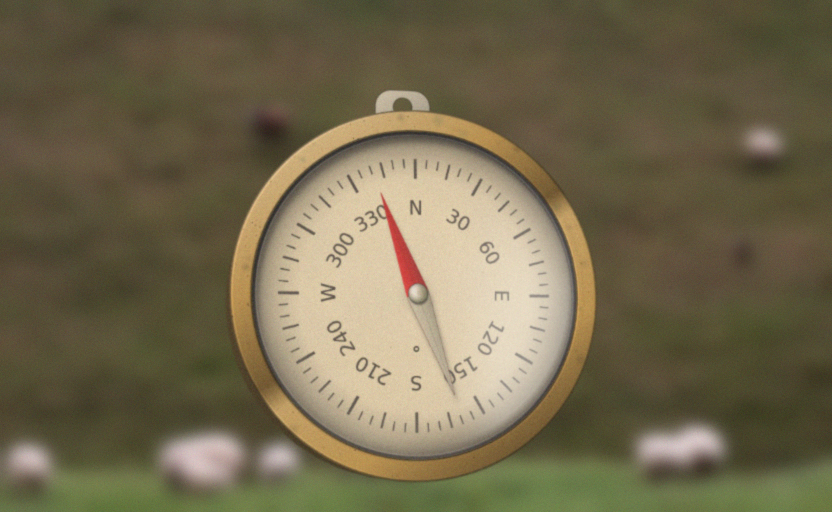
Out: 340 (°)
